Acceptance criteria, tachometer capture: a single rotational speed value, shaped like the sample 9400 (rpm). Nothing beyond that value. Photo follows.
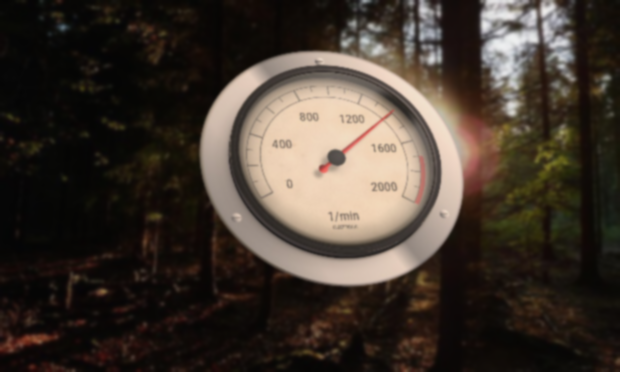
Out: 1400 (rpm)
